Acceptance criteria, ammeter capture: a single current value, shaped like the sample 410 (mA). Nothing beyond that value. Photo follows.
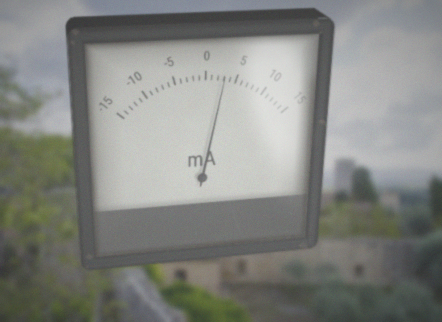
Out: 3 (mA)
